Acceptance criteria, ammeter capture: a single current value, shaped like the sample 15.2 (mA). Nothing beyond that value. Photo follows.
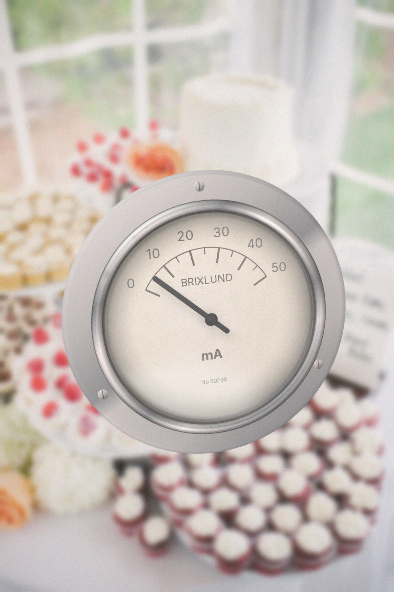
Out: 5 (mA)
